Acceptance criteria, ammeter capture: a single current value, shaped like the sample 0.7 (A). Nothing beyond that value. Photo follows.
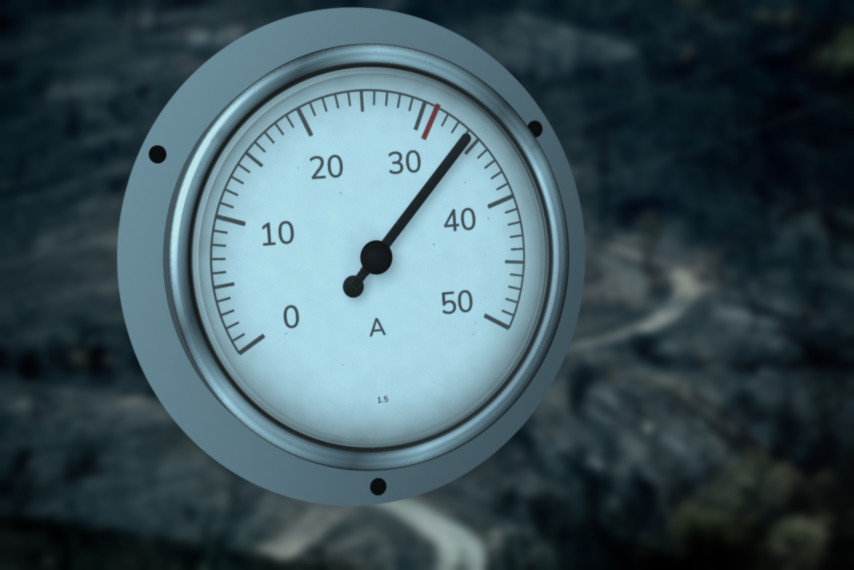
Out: 34 (A)
